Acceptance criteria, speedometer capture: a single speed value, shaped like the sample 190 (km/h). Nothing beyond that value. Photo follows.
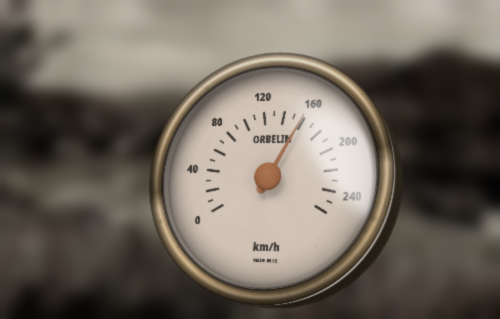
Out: 160 (km/h)
